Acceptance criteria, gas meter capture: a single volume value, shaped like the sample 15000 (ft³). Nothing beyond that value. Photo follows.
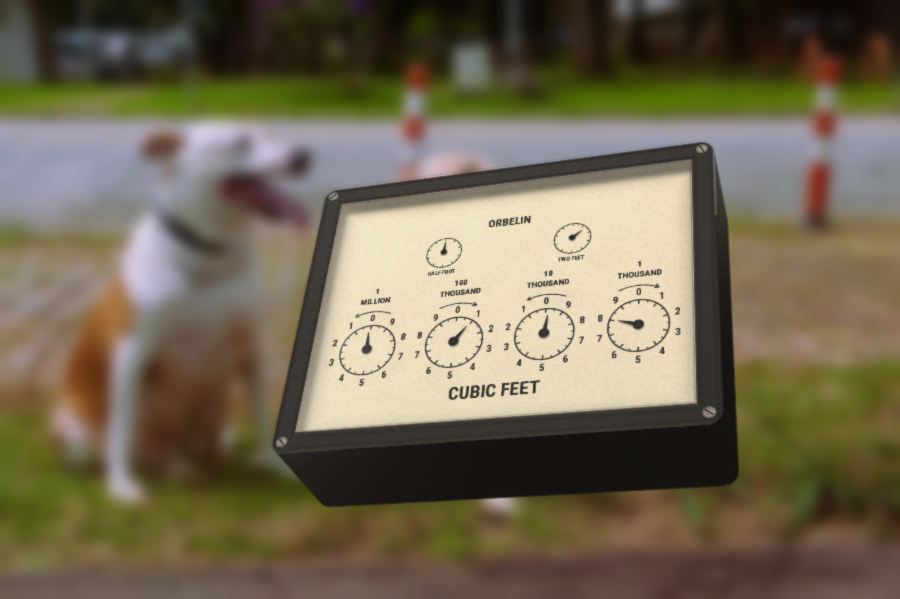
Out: 9800 (ft³)
